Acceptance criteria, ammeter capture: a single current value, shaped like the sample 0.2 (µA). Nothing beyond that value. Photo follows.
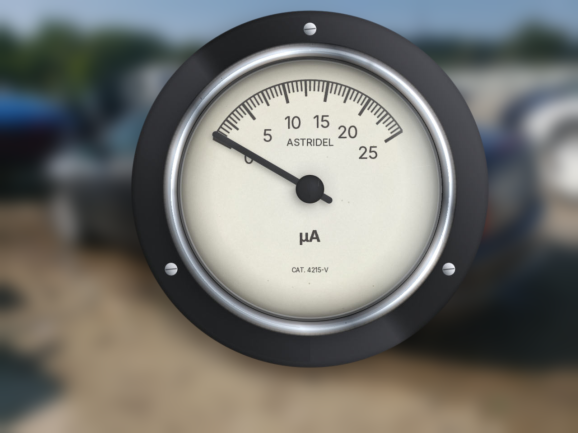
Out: 0.5 (µA)
